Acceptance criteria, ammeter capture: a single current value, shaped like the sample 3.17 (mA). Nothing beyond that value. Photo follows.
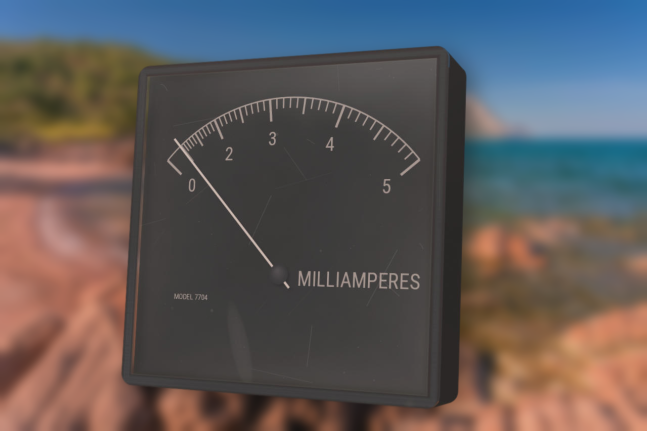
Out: 1 (mA)
